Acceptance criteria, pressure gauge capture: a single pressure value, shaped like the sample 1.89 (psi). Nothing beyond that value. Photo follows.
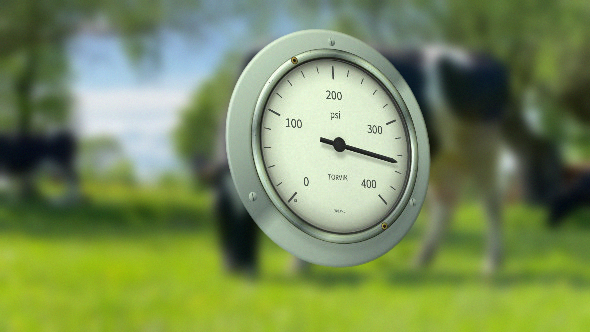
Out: 350 (psi)
